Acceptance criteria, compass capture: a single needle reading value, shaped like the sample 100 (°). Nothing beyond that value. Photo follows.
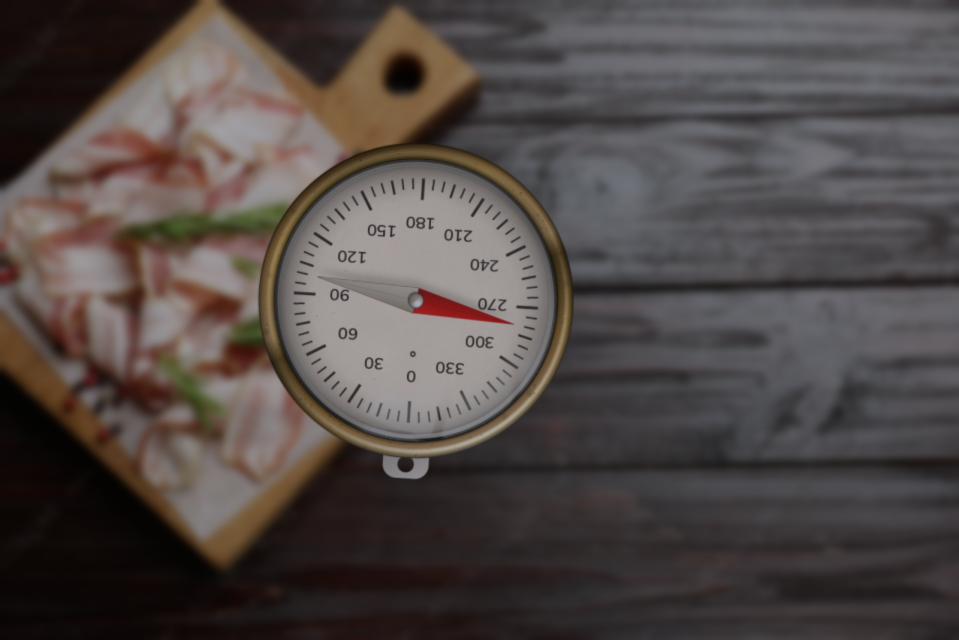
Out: 280 (°)
